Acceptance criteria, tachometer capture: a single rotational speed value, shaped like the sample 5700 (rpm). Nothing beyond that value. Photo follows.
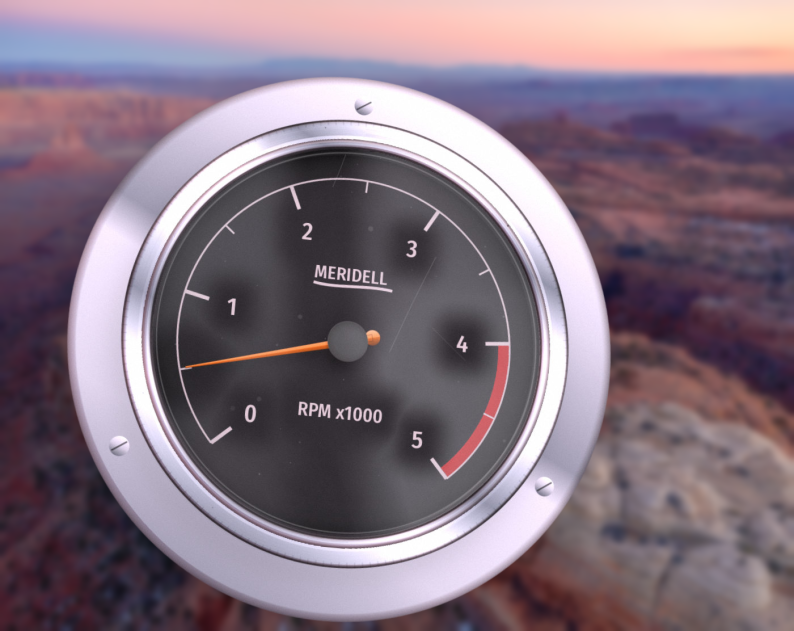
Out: 500 (rpm)
